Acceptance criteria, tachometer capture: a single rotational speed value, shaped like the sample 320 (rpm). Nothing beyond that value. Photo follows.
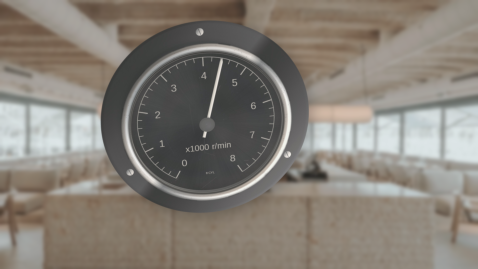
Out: 4400 (rpm)
